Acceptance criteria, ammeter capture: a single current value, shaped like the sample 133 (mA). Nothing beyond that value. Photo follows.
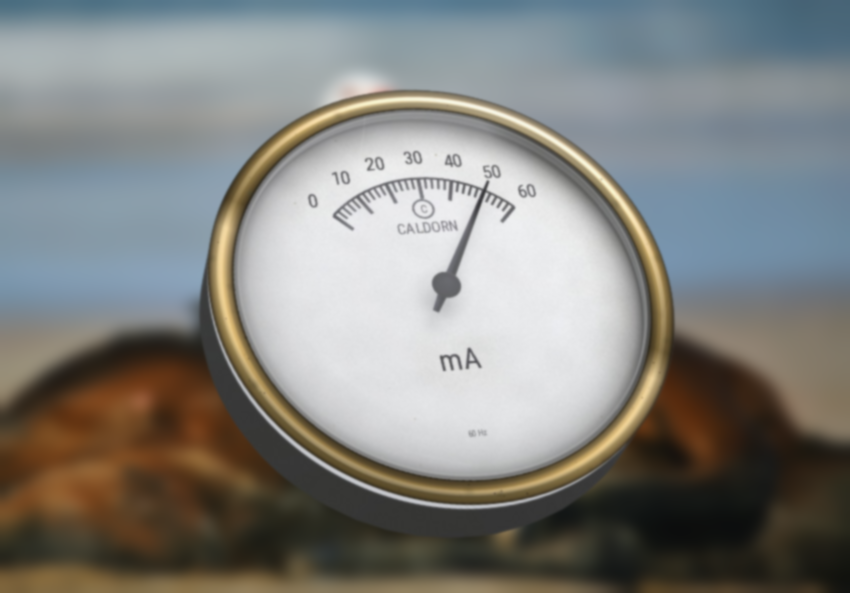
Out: 50 (mA)
